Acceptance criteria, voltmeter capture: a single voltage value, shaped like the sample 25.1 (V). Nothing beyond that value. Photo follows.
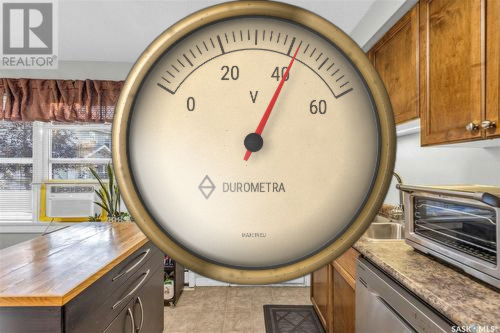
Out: 42 (V)
